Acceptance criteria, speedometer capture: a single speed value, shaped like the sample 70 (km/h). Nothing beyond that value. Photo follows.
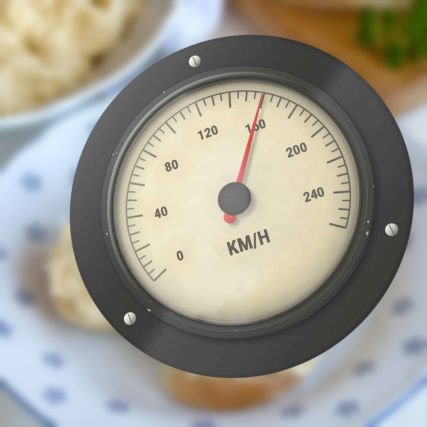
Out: 160 (km/h)
